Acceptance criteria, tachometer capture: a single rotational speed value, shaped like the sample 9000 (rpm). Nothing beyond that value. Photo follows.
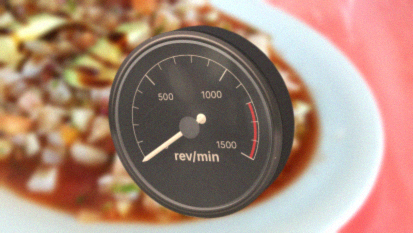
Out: 0 (rpm)
